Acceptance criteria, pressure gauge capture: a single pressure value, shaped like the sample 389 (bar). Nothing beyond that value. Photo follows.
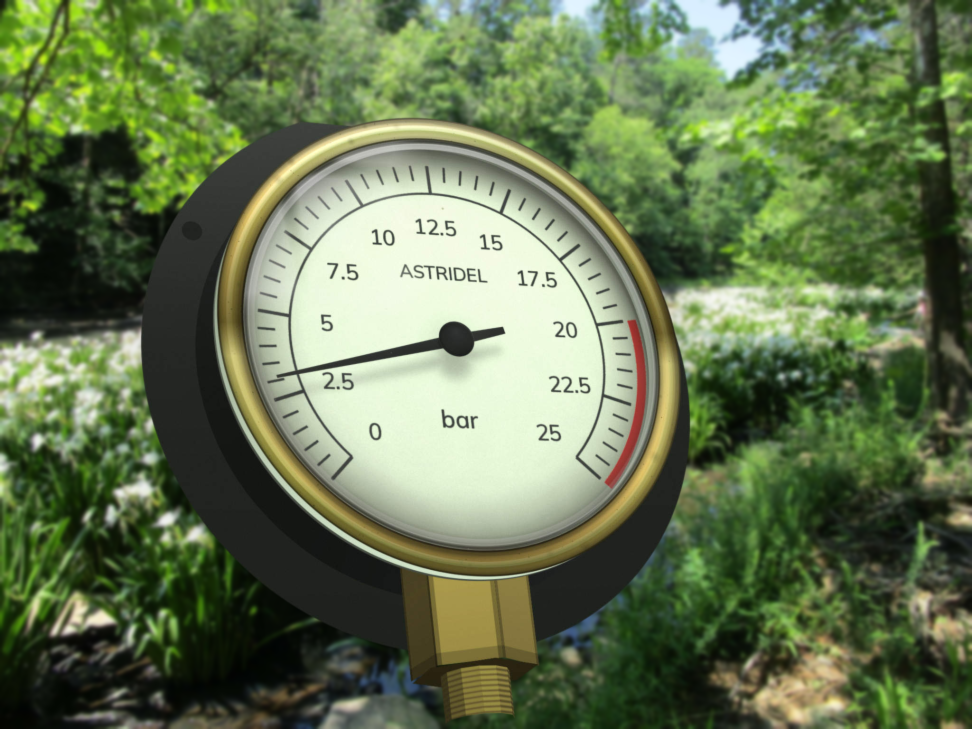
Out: 3 (bar)
